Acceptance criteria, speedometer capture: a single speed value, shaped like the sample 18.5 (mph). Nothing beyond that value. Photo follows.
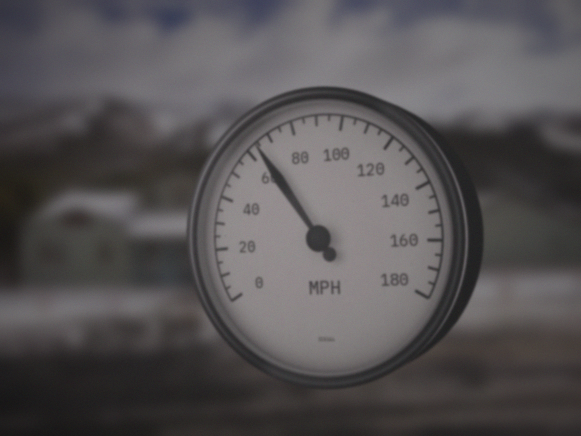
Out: 65 (mph)
